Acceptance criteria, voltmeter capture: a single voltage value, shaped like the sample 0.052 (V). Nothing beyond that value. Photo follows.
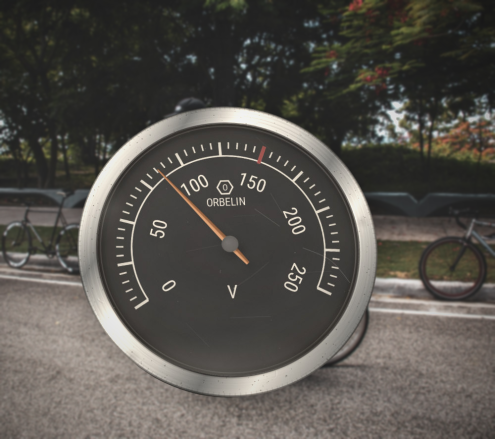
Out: 85 (V)
